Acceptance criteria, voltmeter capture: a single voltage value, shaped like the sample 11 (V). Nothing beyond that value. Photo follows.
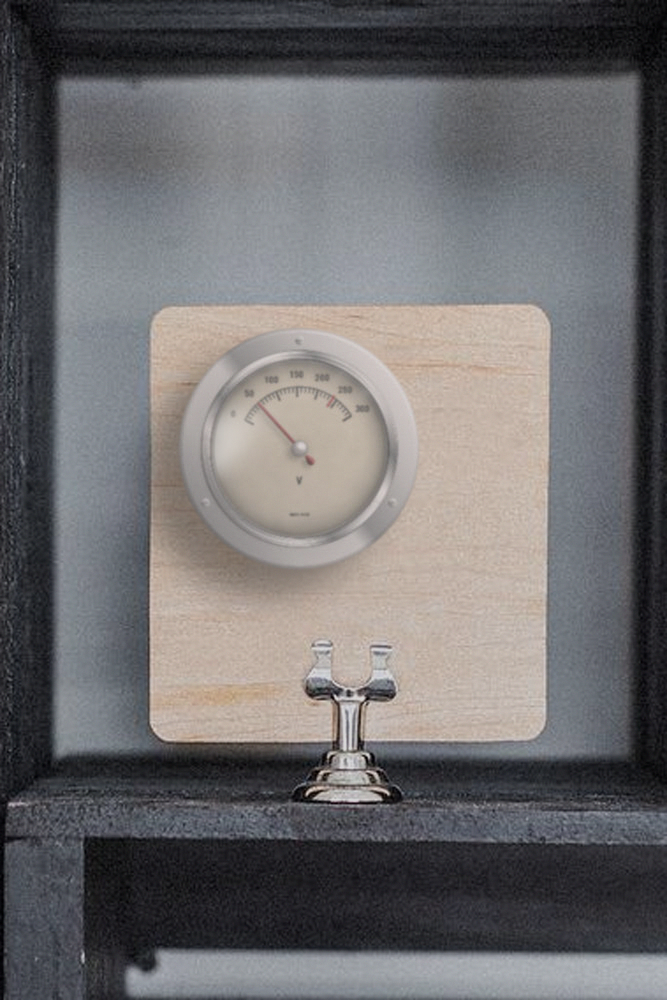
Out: 50 (V)
